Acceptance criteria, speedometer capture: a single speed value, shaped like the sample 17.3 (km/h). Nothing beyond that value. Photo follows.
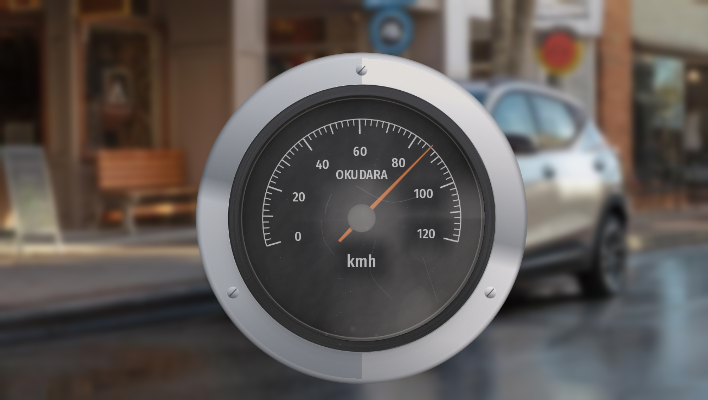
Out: 86 (km/h)
